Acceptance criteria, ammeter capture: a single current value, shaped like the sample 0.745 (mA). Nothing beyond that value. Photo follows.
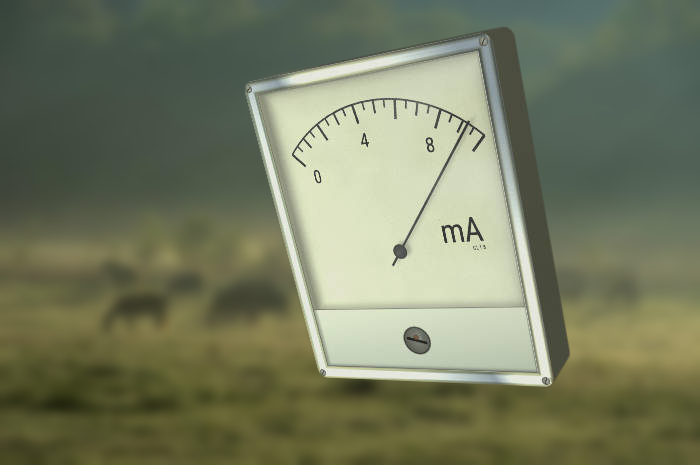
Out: 9.25 (mA)
